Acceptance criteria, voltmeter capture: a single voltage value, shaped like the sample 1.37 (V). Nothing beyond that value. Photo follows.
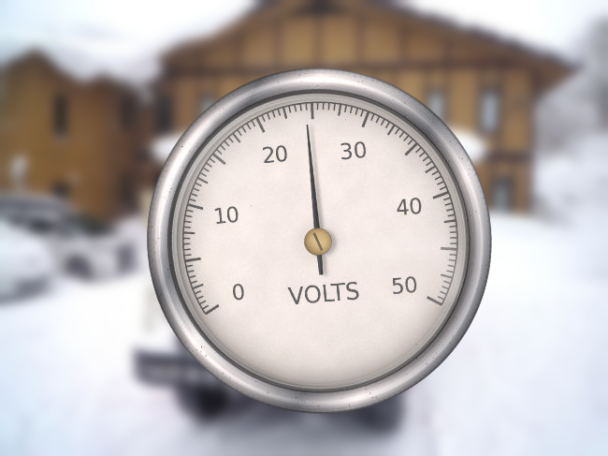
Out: 24.5 (V)
